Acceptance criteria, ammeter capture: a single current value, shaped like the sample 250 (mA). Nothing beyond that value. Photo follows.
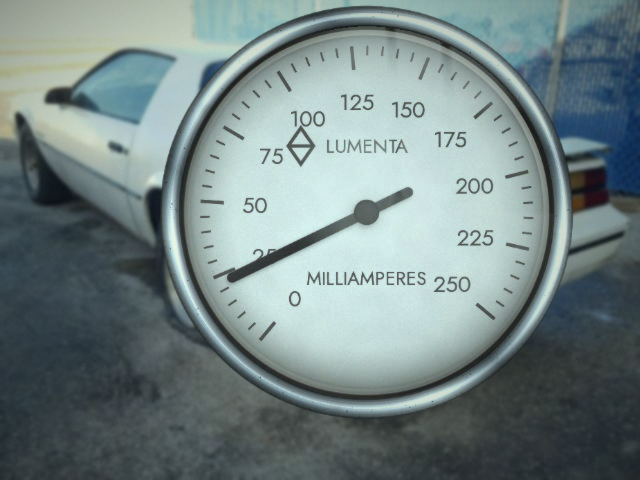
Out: 22.5 (mA)
